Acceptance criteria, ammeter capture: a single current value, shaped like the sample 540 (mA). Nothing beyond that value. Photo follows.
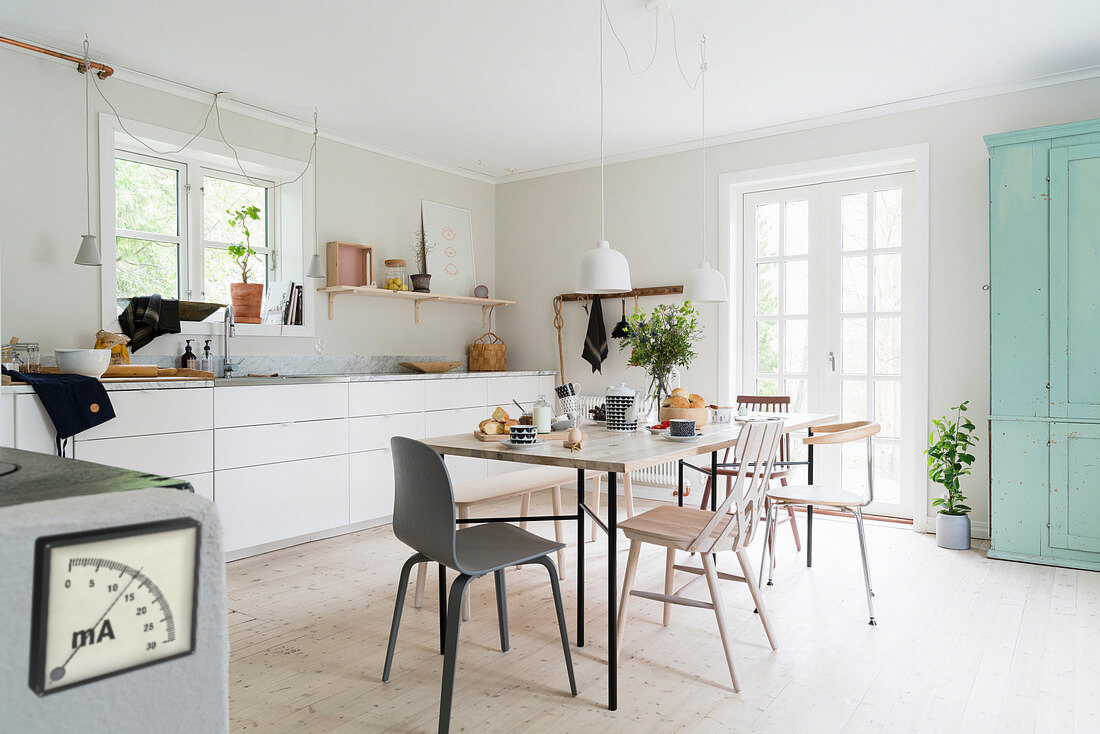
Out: 12.5 (mA)
